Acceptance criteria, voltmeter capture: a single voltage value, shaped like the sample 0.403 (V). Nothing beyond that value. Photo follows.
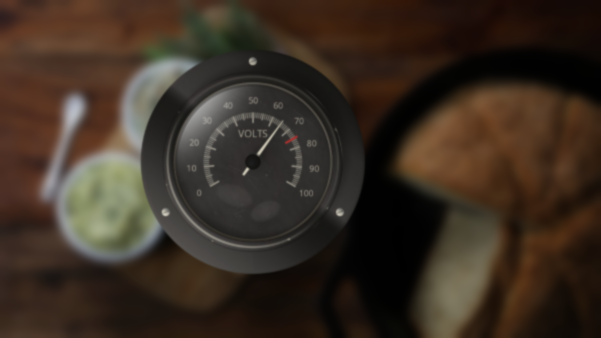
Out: 65 (V)
